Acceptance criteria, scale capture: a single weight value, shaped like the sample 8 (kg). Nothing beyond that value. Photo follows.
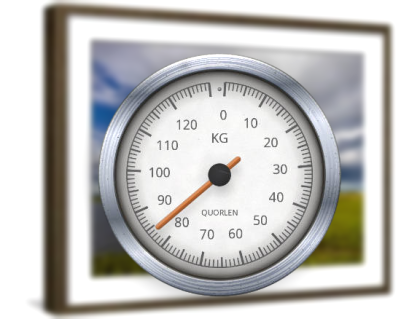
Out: 84 (kg)
